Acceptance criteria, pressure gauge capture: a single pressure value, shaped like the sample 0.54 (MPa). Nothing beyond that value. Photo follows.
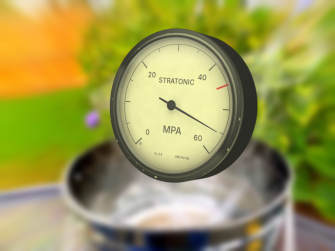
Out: 55 (MPa)
